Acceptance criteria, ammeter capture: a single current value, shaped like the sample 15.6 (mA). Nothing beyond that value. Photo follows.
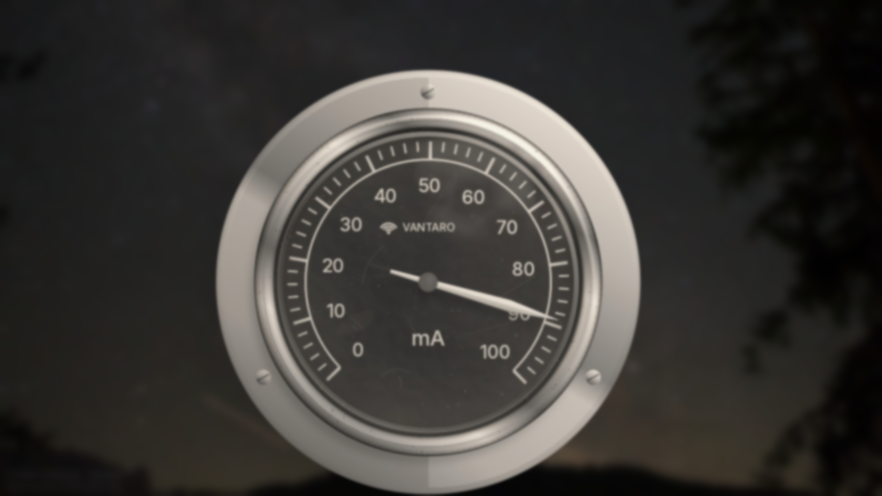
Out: 89 (mA)
